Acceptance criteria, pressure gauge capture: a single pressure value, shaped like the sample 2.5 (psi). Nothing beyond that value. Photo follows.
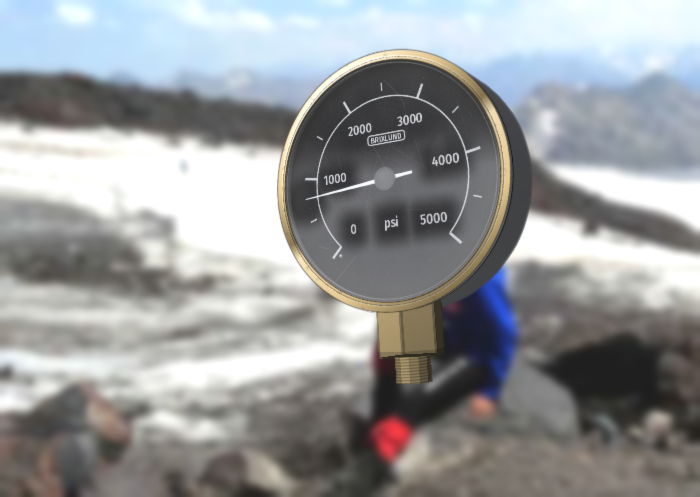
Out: 750 (psi)
